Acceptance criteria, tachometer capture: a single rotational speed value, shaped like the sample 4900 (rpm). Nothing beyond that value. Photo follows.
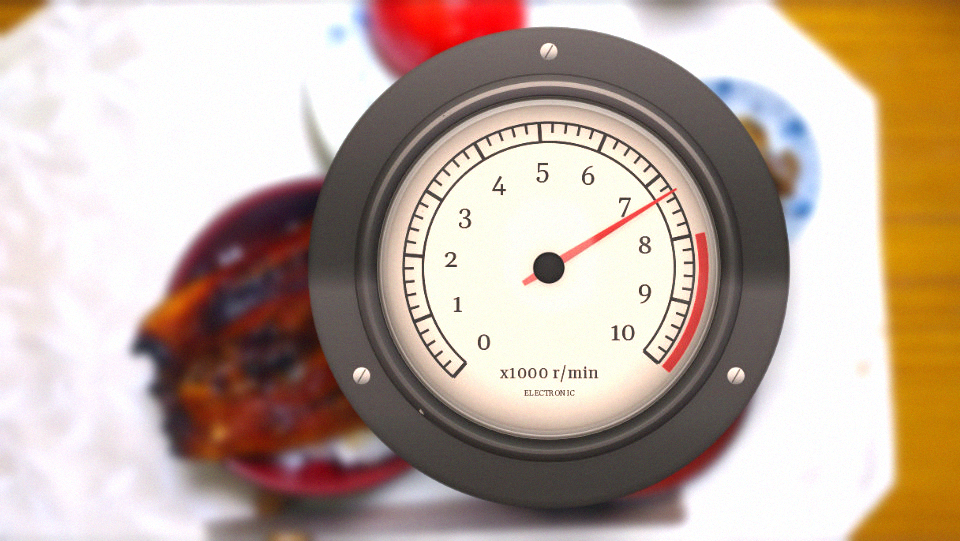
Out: 7300 (rpm)
